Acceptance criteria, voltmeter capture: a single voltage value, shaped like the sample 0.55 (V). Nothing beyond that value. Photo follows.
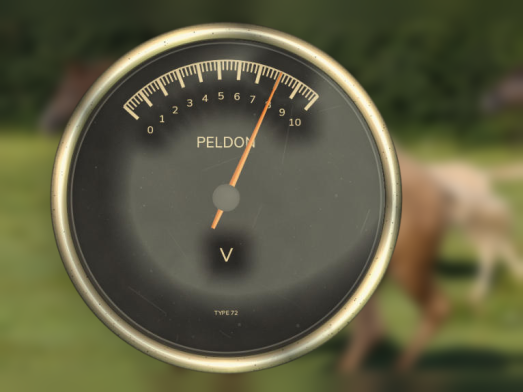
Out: 8 (V)
